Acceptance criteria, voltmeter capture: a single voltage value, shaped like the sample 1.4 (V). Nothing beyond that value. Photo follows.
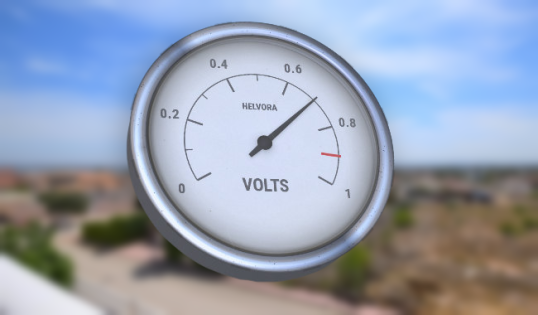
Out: 0.7 (V)
